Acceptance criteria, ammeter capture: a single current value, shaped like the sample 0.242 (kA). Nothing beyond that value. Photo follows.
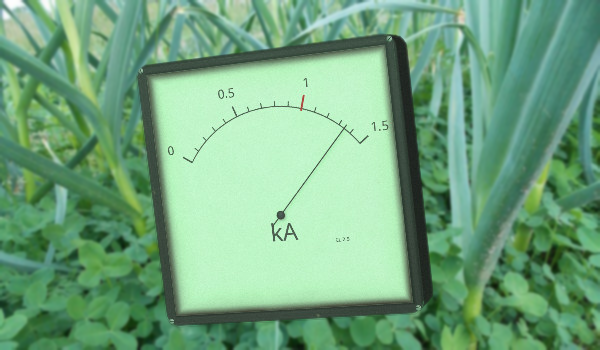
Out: 1.35 (kA)
